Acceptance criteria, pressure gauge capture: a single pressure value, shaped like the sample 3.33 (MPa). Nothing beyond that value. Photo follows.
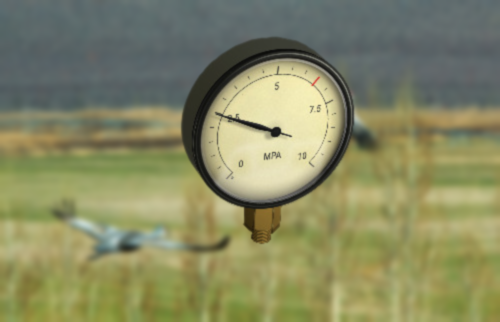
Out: 2.5 (MPa)
